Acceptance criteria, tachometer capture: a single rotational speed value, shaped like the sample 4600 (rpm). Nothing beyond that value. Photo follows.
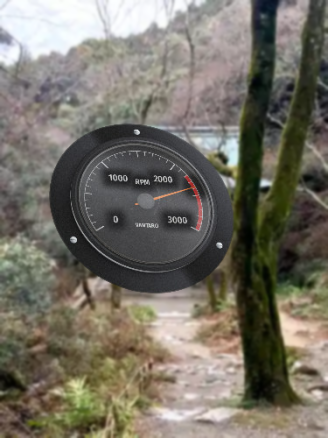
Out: 2400 (rpm)
